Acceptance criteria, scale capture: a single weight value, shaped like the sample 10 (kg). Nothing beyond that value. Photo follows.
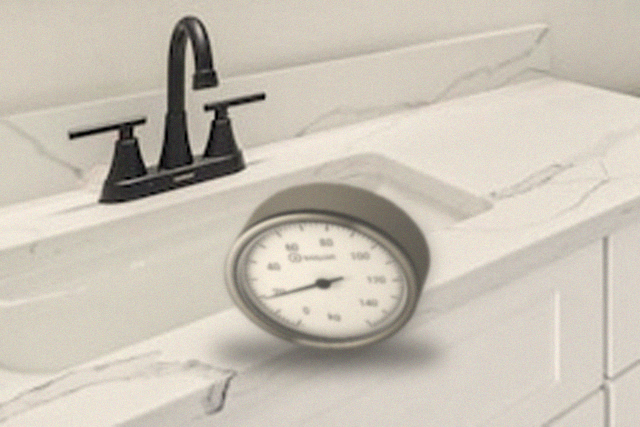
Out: 20 (kg)
